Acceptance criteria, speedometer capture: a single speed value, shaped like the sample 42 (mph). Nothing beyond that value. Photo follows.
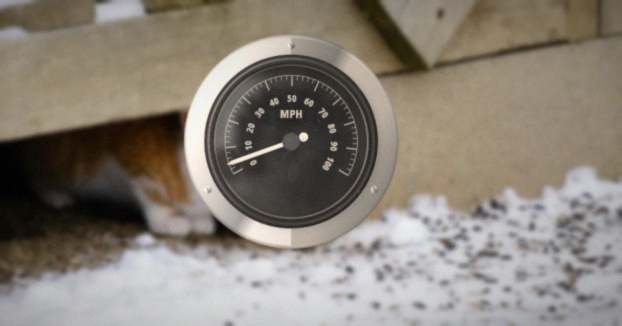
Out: 4 (mph)
